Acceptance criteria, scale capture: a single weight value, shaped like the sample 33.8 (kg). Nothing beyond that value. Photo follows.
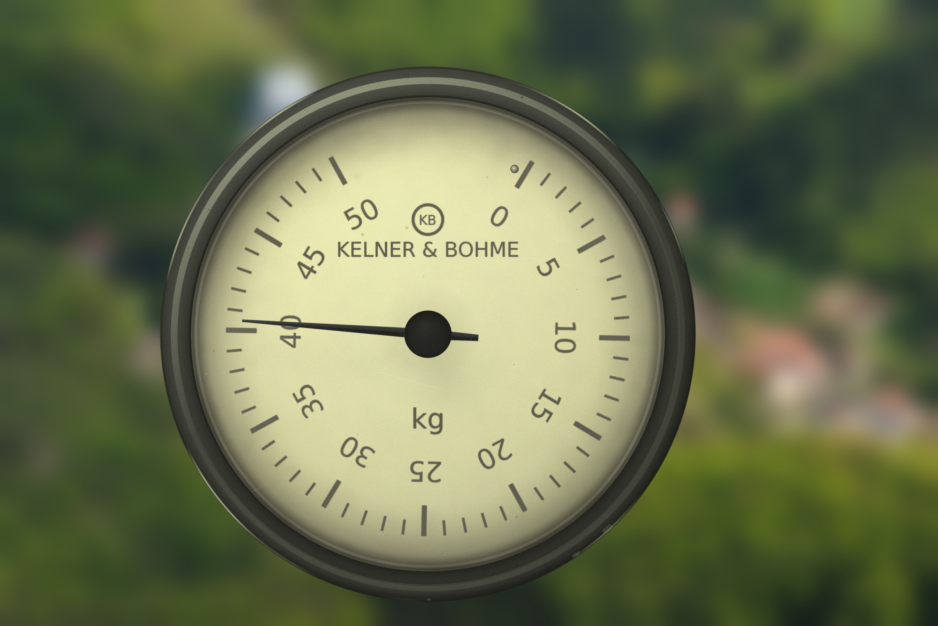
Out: 40.5 (kg)
